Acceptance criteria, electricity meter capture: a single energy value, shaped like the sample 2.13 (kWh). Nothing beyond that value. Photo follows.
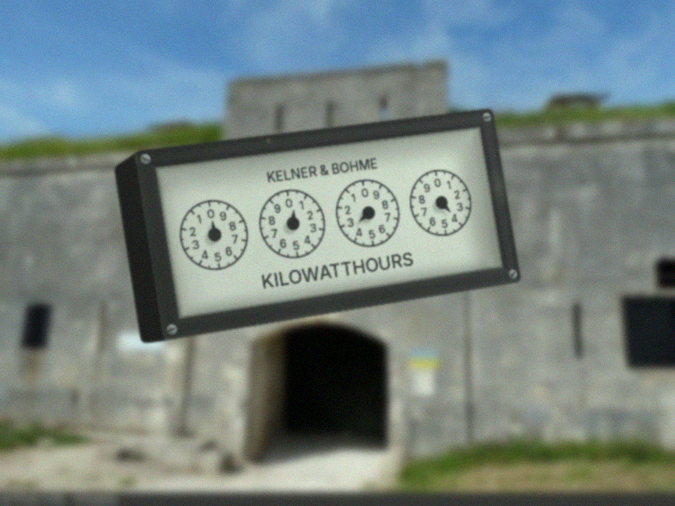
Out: 34 (kWh)
